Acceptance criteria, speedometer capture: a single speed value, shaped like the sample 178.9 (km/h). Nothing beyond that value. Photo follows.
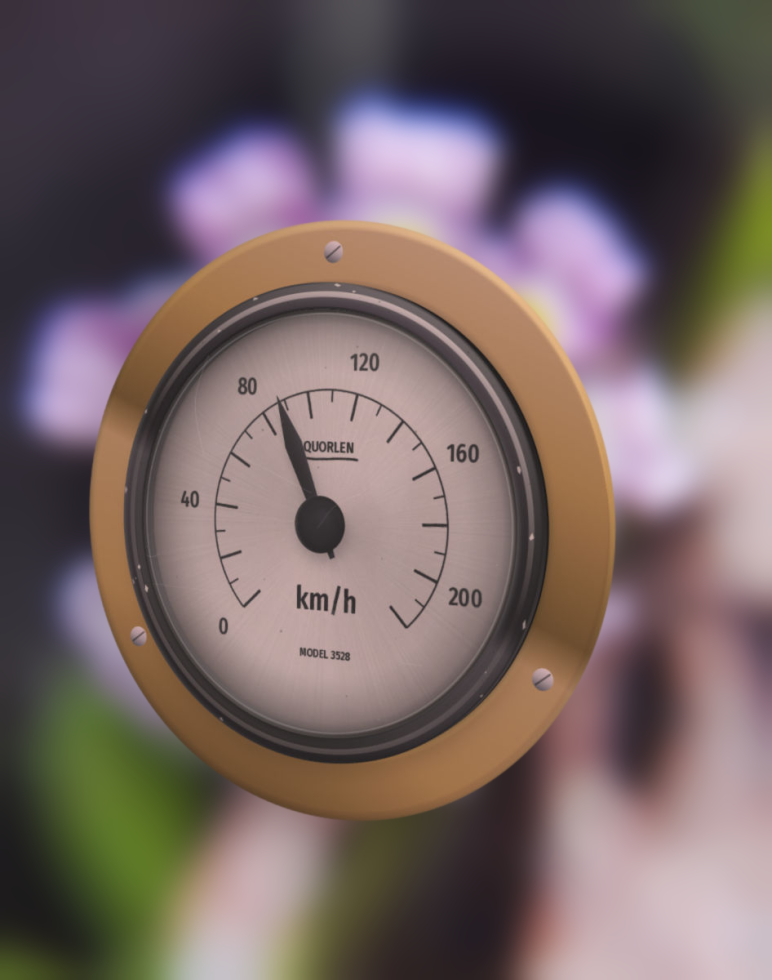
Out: 90 (km/h)
